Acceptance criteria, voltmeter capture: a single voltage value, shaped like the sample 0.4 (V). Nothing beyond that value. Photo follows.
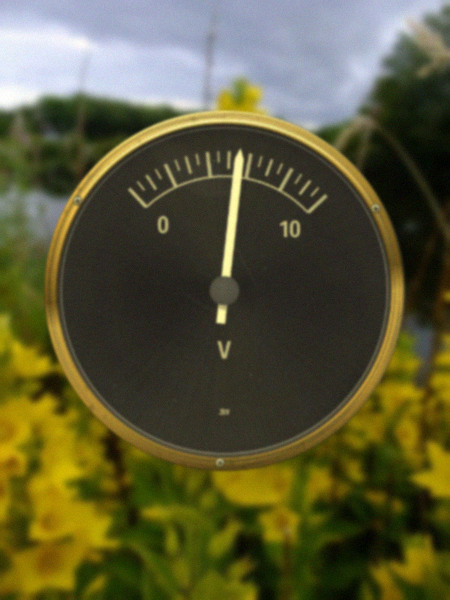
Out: 5.5 (V)
